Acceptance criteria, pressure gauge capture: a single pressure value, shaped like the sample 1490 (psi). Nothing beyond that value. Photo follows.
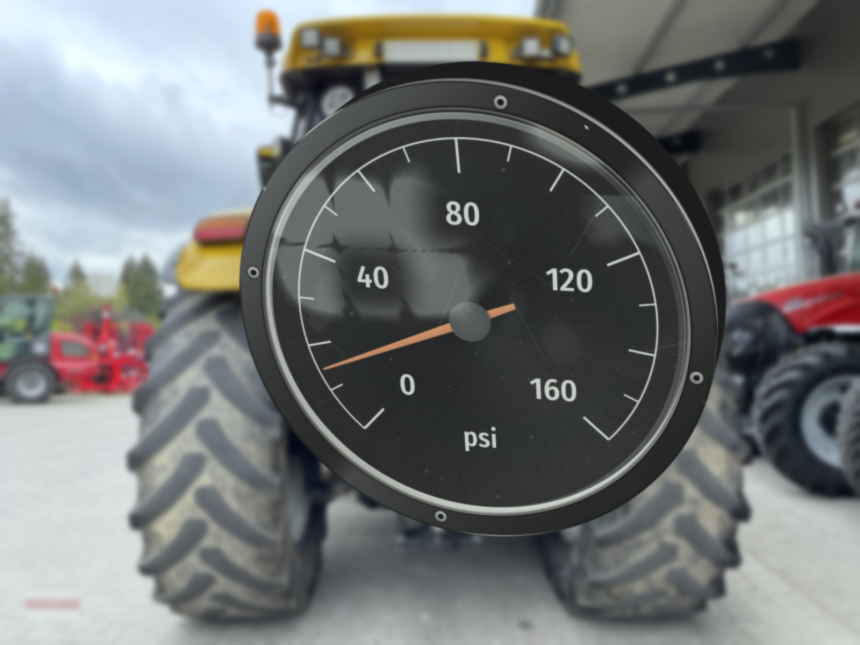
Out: 15 (psi)
